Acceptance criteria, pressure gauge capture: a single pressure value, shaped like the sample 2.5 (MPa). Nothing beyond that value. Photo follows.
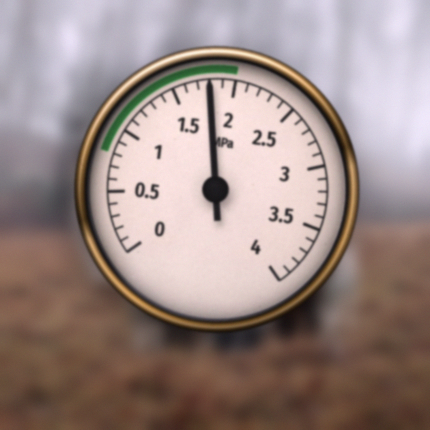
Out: 1.8 (MPa)
